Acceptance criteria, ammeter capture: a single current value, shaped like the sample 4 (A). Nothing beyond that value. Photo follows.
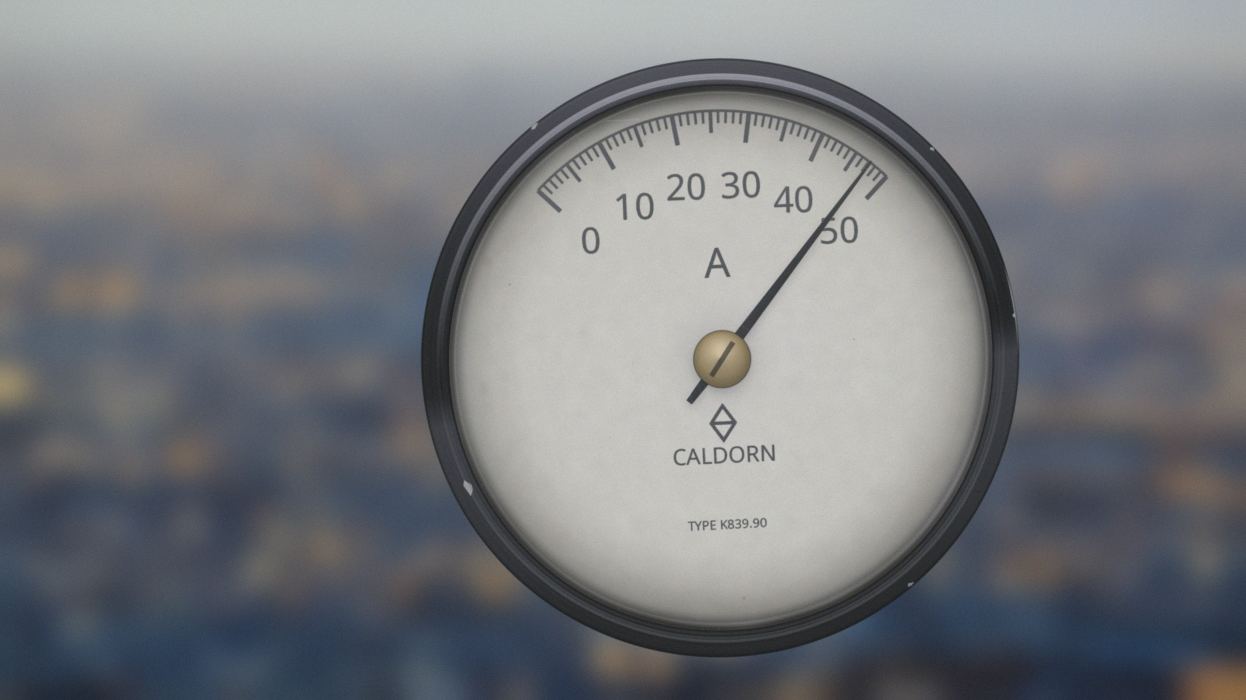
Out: 47 (A)
